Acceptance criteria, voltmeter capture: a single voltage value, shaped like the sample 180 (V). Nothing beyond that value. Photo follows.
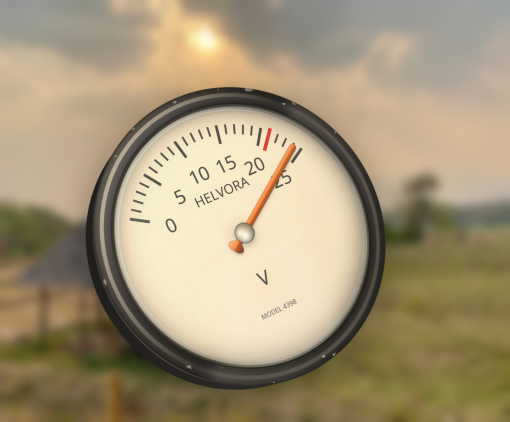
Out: 24 (V)
